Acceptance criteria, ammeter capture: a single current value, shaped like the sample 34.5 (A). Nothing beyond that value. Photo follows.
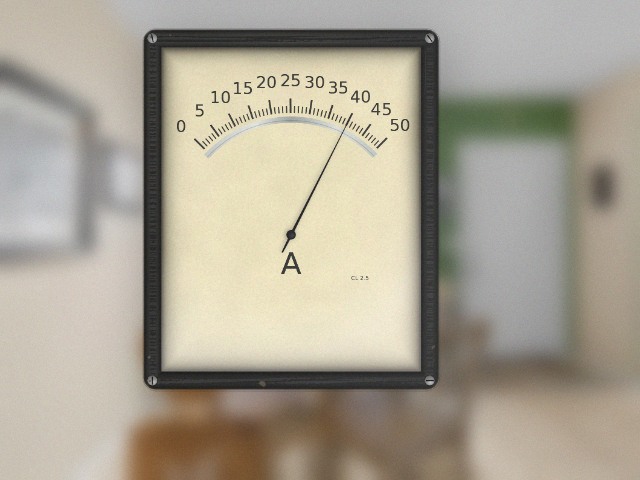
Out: 40 (A)
